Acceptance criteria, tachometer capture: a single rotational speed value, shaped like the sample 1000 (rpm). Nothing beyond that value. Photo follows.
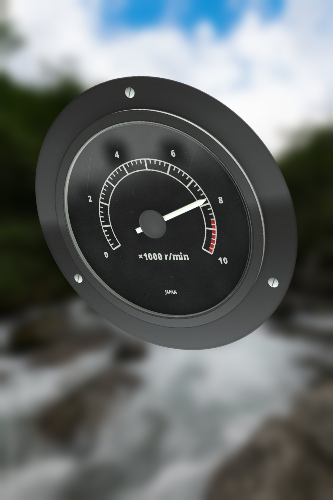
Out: 7800 (rpm)
